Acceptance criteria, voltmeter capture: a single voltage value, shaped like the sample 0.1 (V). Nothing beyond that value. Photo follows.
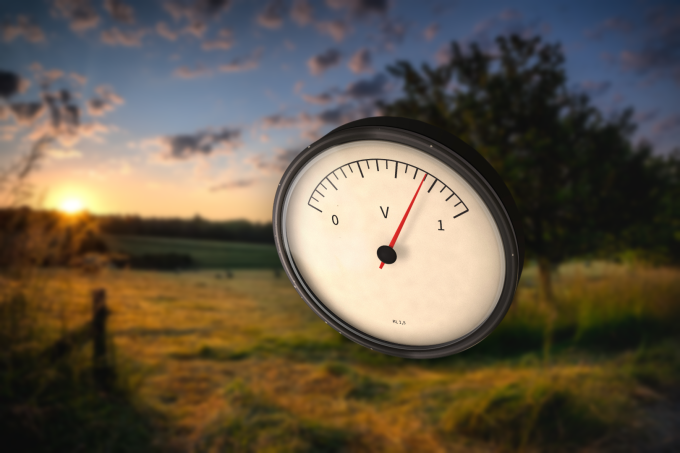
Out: 0.75 (V)
